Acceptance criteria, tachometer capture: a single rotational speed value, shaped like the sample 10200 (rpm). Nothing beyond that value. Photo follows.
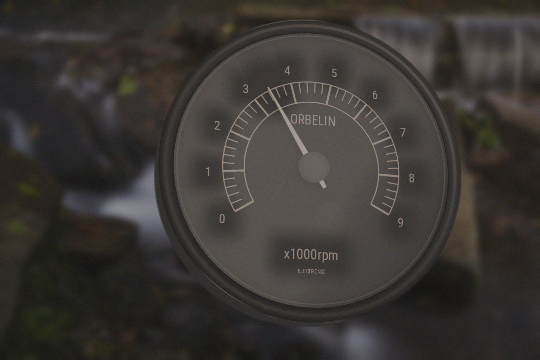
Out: 3400 (rpm)
